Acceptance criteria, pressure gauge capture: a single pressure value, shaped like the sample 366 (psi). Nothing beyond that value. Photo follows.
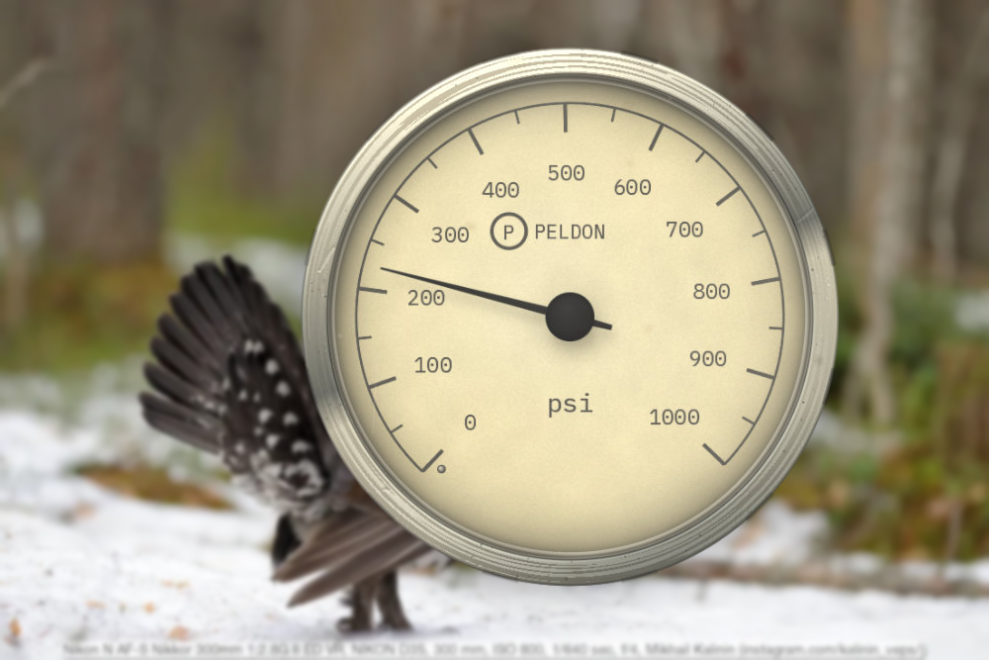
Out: 225 (psi)
